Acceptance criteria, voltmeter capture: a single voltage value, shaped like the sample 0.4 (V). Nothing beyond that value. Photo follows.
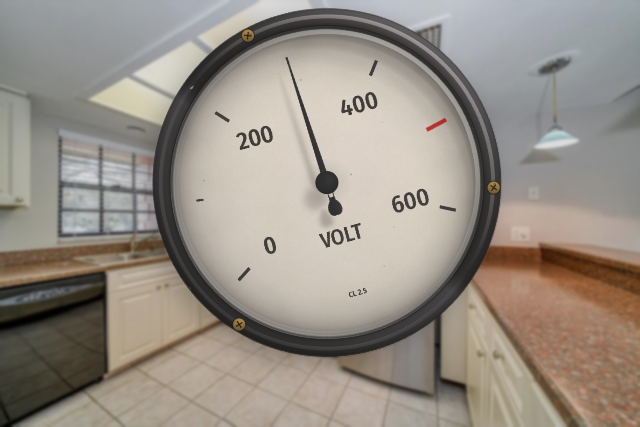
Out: 300 (V)
